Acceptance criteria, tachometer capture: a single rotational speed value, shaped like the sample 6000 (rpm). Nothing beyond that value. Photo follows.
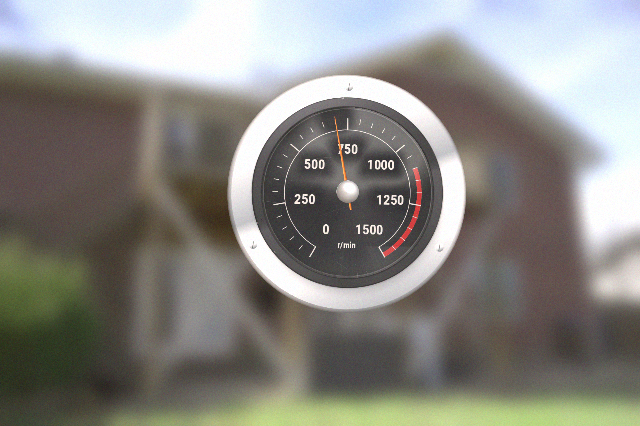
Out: 700 (rpm)
